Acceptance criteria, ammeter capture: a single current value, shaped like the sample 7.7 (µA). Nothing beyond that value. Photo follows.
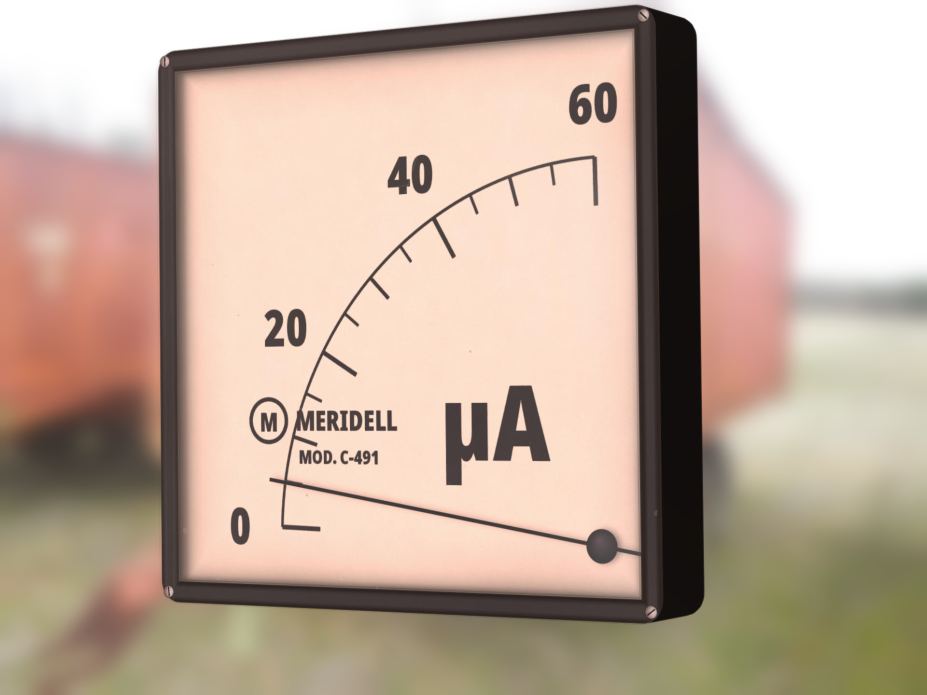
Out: 5 (µA)
